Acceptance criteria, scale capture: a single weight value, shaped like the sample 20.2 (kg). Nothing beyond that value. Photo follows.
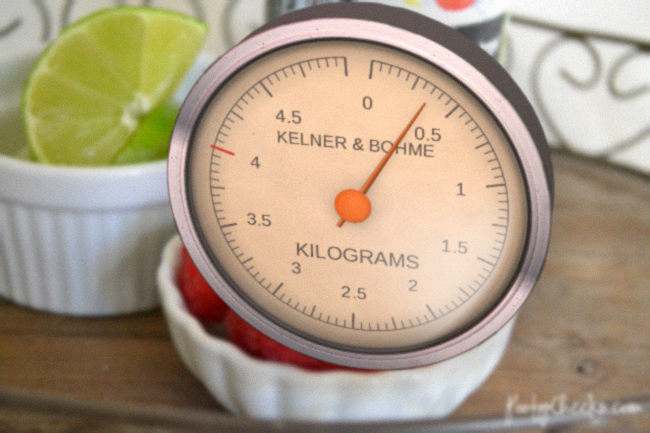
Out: 0.35 (kg)
